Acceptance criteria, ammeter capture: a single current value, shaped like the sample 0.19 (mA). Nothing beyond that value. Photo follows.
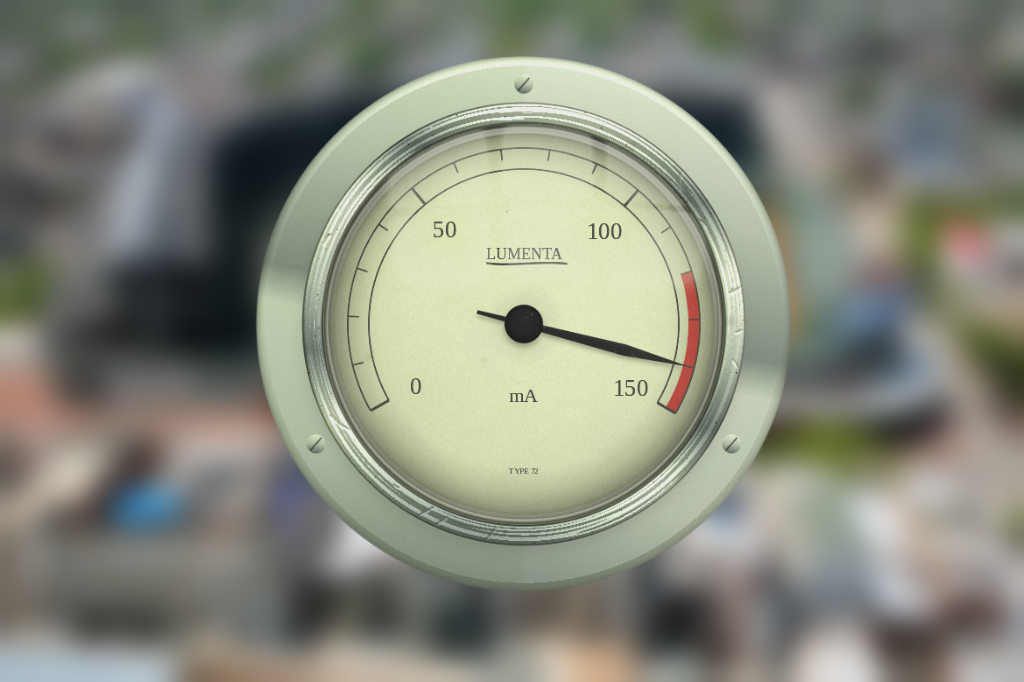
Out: 140 (mA)
